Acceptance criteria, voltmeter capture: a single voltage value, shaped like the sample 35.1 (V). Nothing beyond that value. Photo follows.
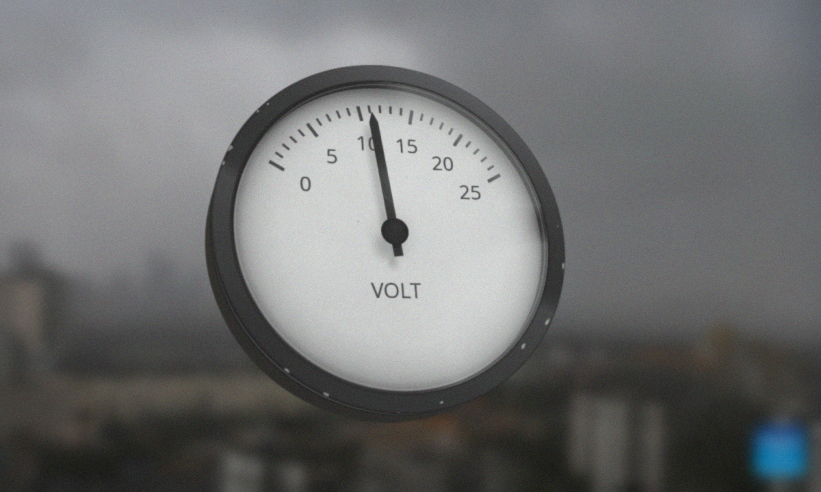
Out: 11 (V)
